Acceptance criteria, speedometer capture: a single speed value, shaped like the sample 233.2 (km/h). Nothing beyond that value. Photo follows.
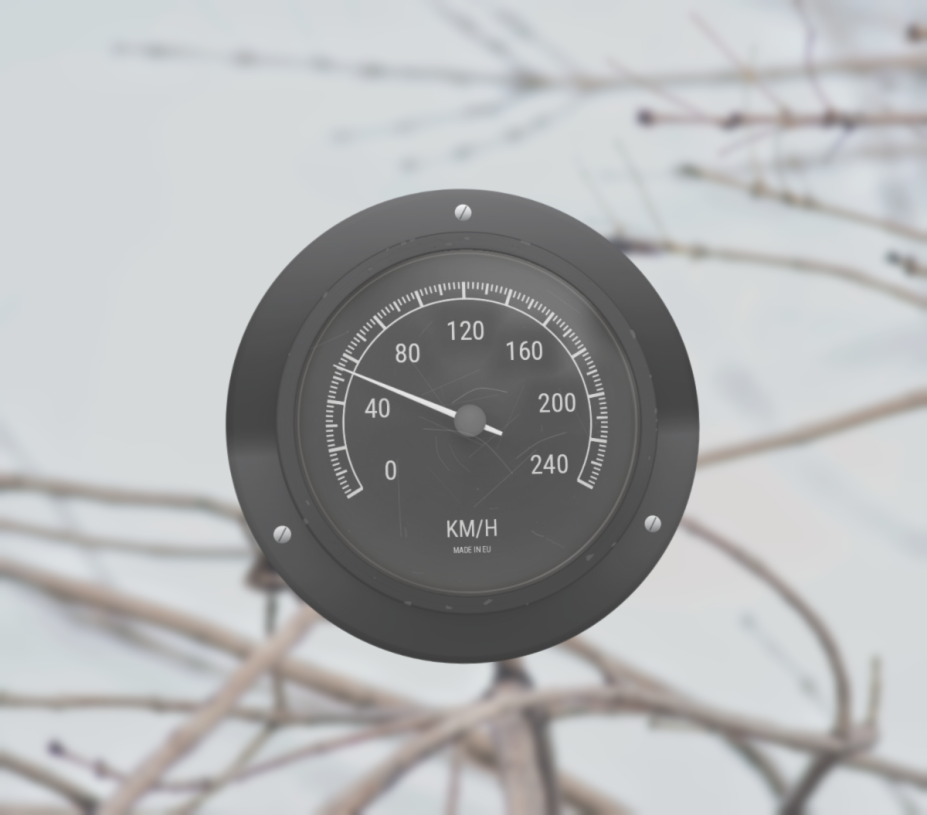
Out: 54 (km/h)
